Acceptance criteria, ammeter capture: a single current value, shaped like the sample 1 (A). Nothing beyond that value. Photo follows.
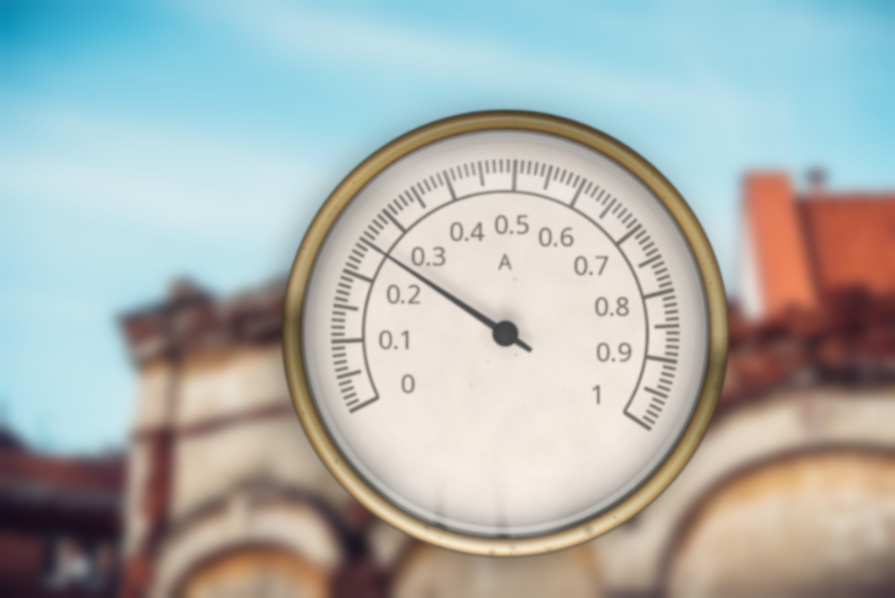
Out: 0.25 (A)
